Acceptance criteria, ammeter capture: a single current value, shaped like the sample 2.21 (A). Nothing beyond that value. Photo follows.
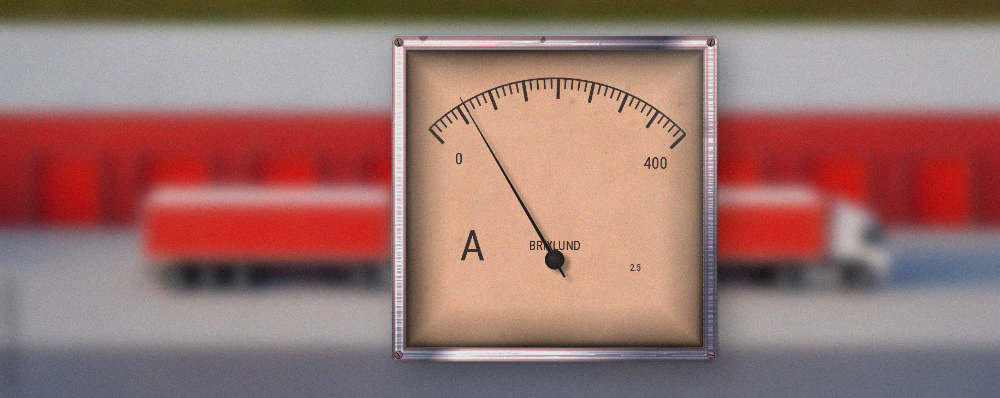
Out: 60 (A)
